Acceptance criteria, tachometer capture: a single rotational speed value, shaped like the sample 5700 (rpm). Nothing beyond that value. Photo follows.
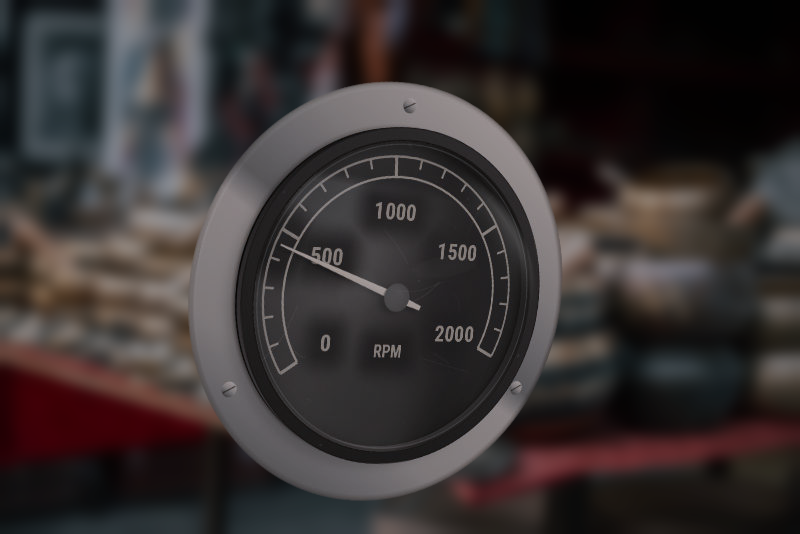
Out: 450 (rpm)
